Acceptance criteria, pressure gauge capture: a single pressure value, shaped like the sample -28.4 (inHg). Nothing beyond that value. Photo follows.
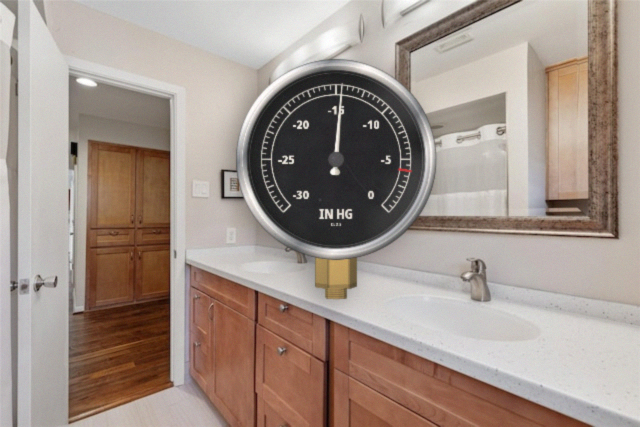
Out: -14.5 (inHg)
